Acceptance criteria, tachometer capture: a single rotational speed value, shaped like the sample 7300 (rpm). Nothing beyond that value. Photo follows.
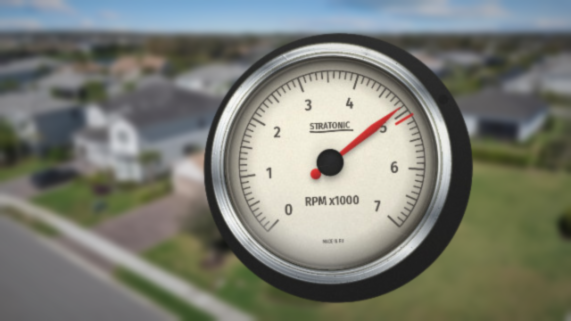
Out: 4900 (rpm)
